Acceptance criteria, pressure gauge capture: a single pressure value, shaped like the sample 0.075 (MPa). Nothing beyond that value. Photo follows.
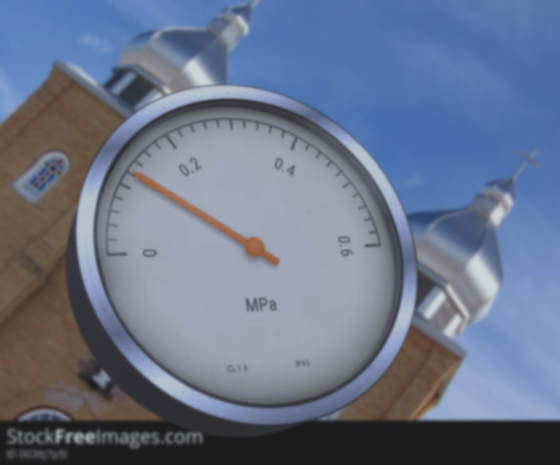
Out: 0.12 (MPa)
